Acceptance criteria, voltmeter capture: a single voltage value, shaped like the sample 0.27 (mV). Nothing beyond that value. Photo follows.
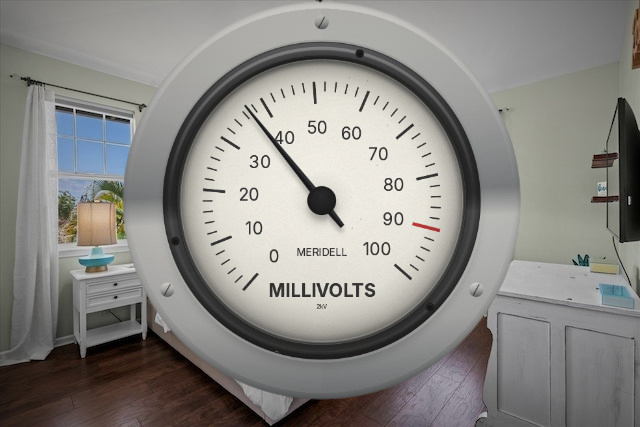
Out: 37 (mV)
